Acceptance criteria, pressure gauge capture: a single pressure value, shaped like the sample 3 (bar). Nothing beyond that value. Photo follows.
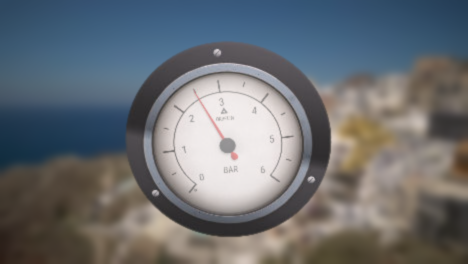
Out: 2.5 (bar)
